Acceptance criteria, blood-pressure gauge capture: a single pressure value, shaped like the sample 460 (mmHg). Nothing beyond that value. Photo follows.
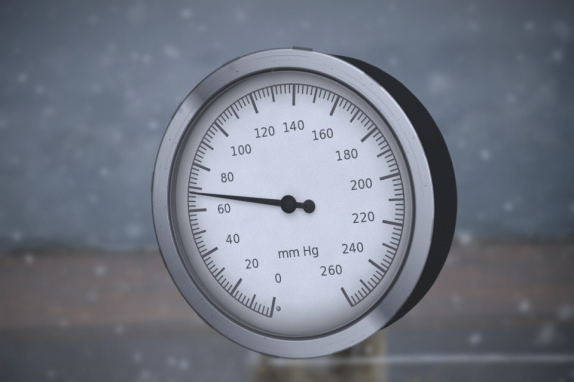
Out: 68 (mmHg)
